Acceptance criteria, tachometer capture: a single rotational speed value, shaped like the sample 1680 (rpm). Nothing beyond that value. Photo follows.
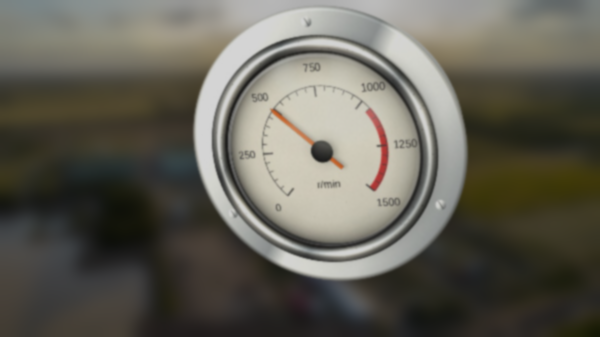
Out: 500 (rpm)
